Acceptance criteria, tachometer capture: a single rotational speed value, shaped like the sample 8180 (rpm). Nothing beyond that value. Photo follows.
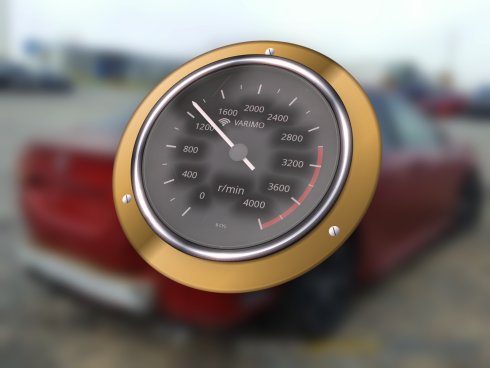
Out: 1300 (rpm)
